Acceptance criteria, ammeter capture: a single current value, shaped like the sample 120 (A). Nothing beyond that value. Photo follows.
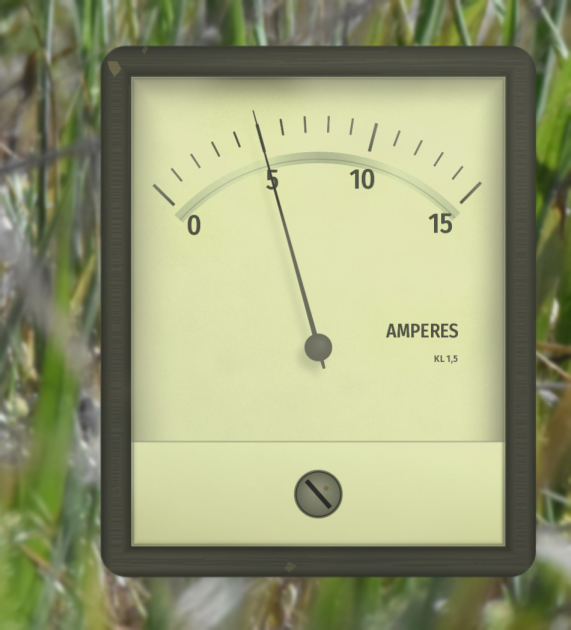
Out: 5 (A)
